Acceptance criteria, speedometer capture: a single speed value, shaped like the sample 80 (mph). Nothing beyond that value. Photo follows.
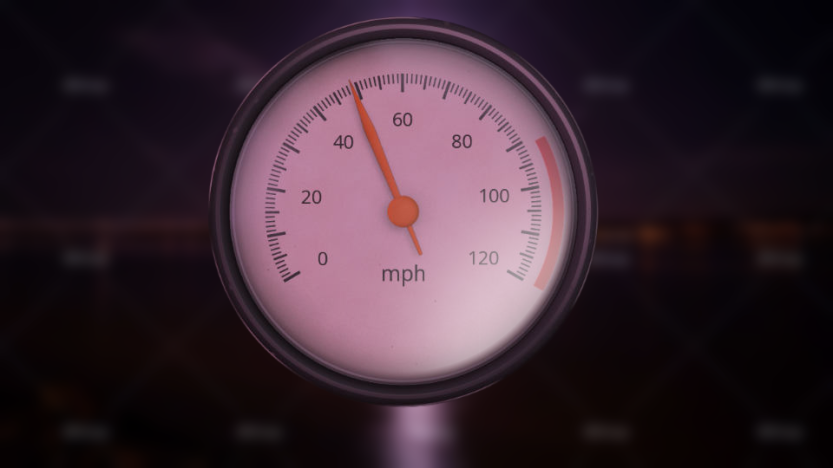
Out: 49 (mph)
